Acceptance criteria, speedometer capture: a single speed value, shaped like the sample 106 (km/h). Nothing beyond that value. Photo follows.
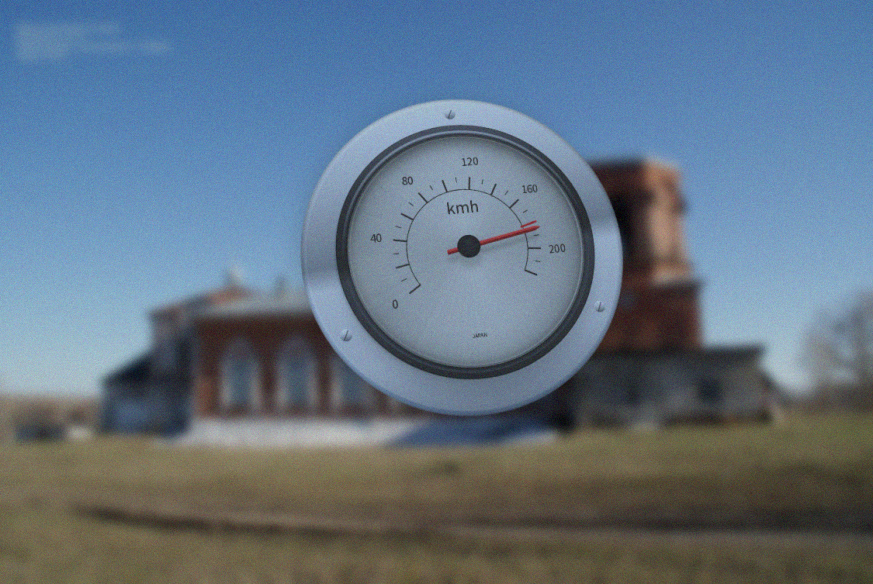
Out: 185 (km/h)
